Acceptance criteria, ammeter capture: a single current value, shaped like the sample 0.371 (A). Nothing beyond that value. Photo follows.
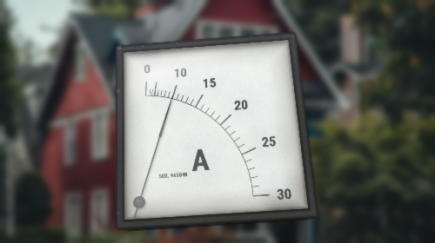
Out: 10 (A)
